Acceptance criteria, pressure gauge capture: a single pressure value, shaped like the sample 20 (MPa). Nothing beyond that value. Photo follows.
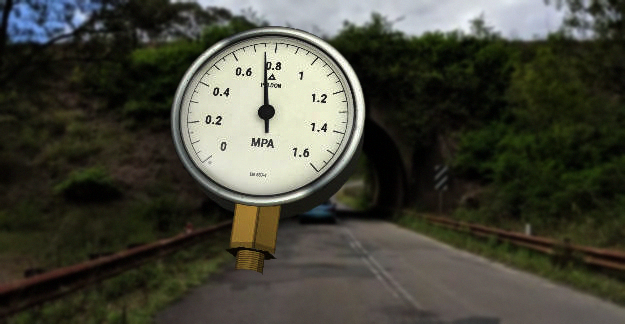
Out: 0.75 (MPa)
